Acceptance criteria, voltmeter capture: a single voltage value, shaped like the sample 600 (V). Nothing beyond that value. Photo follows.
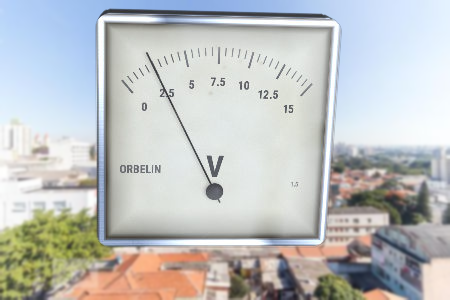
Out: 2.5 (V)
